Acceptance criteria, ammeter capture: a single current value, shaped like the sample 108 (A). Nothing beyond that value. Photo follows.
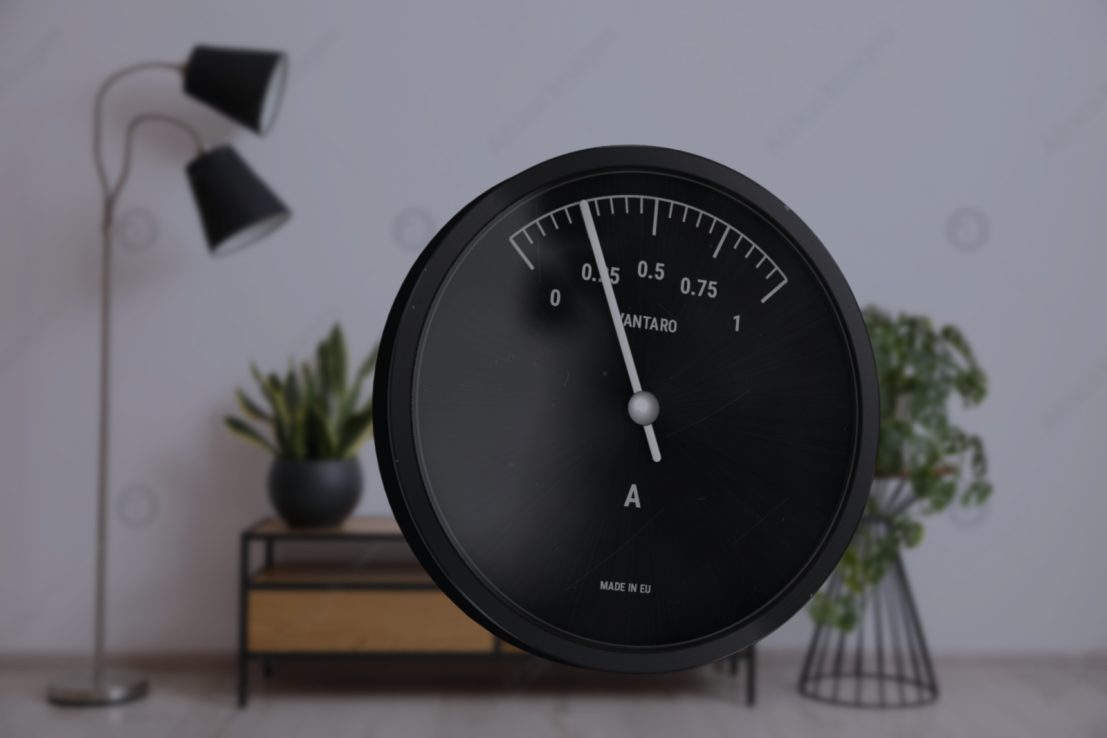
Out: 0.25 (A)
